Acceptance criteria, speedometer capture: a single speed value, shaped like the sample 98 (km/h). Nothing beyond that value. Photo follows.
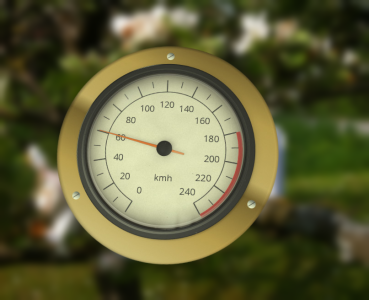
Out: 60 (km/h)
